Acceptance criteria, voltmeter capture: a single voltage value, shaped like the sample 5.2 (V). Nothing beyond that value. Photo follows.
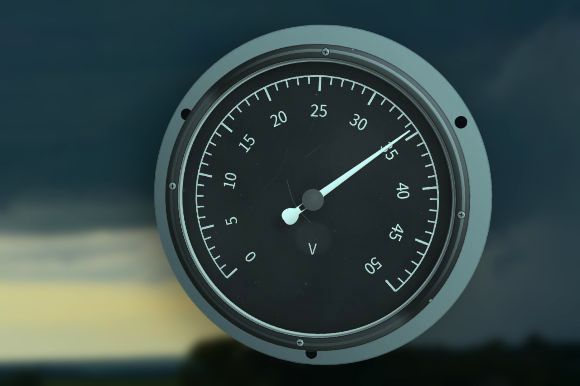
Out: 34.5 (V)
